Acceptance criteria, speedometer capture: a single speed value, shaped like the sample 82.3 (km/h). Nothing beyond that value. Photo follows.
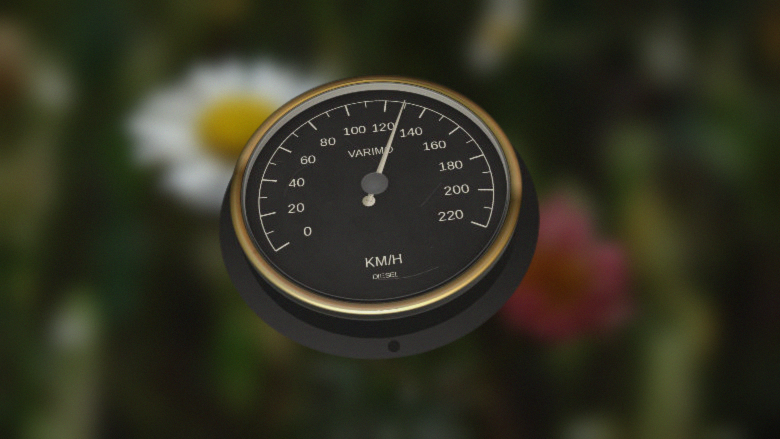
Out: 130 (km/h)
